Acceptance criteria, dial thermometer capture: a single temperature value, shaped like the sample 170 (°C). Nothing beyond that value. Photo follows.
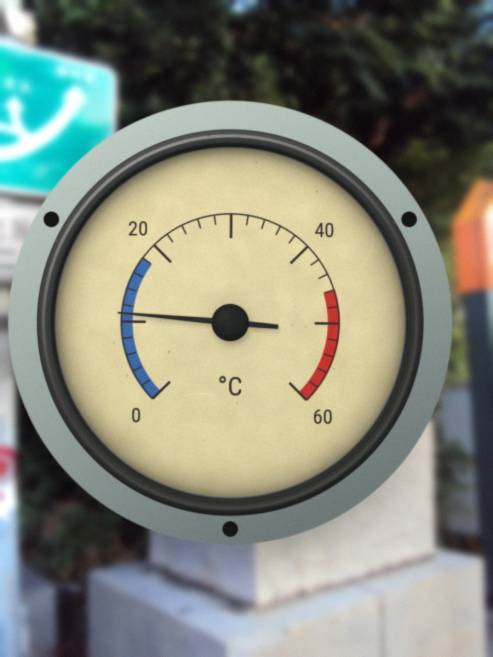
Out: 11 (°C)
